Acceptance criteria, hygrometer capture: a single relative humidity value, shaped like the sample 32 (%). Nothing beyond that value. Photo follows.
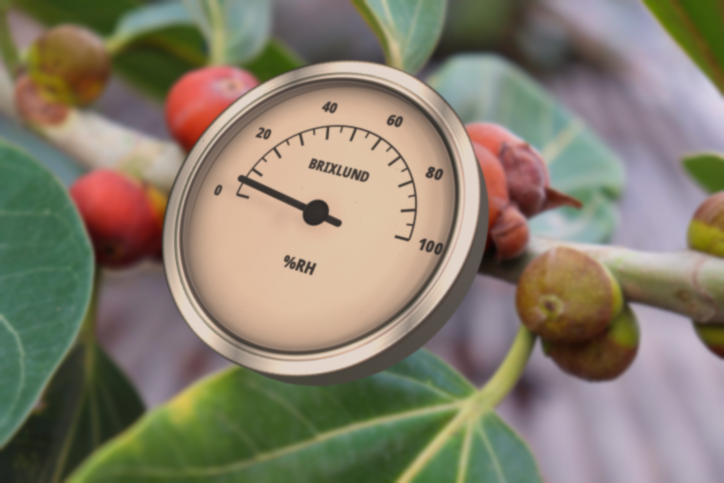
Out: 5 (%)
